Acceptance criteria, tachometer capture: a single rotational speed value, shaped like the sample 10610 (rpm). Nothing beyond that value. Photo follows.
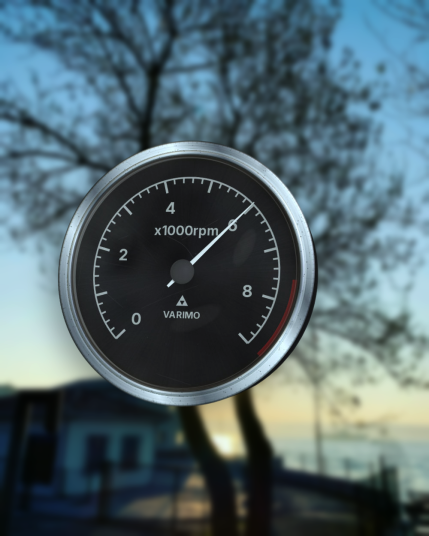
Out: 6000 (rpm)
